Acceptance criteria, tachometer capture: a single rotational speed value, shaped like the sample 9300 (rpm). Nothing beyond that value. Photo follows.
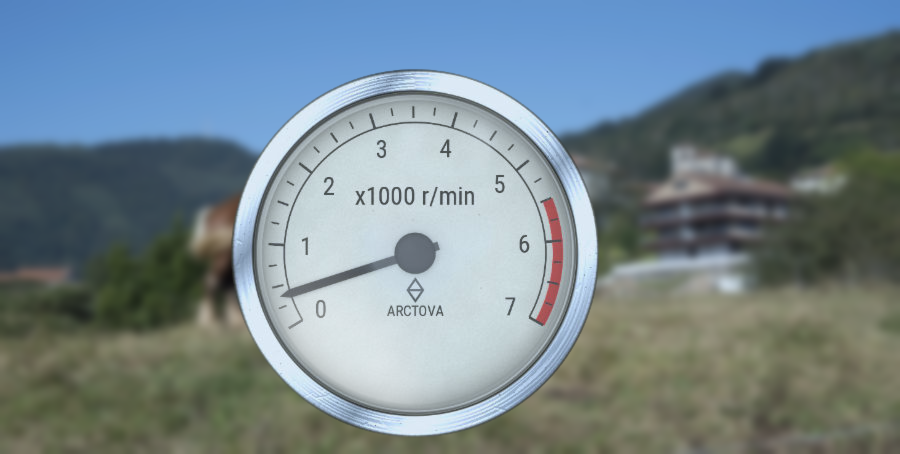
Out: 375 (rpm)
